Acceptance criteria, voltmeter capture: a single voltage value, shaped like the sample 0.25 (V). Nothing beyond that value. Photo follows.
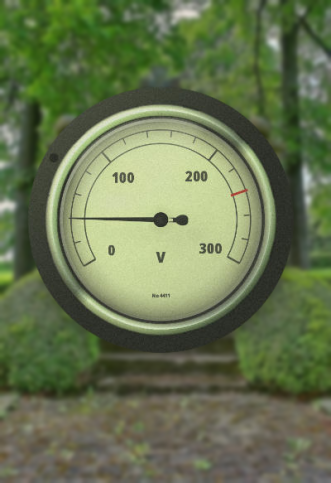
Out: 40 (V)
